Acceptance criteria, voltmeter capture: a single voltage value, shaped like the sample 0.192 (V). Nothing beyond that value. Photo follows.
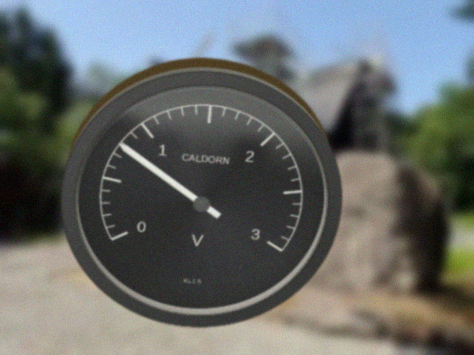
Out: 0.8 (V)
